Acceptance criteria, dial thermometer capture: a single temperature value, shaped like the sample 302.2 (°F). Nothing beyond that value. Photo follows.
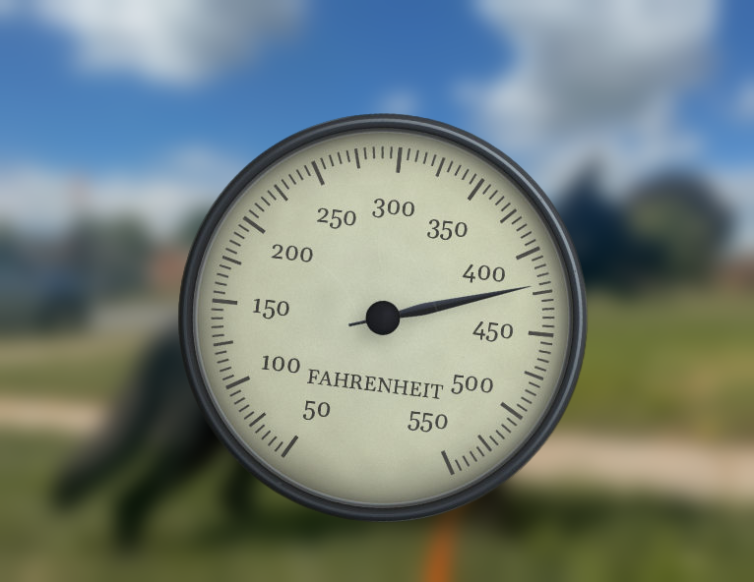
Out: 420 (°F)
